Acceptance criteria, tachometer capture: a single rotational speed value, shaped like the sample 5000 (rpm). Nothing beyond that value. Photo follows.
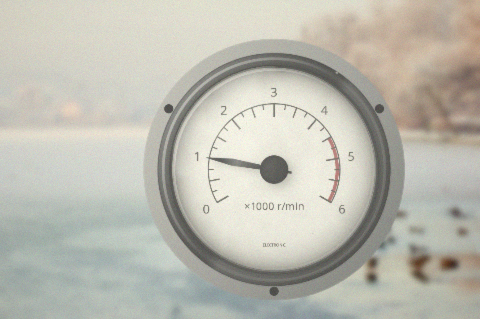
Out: 1000 (rpm)
